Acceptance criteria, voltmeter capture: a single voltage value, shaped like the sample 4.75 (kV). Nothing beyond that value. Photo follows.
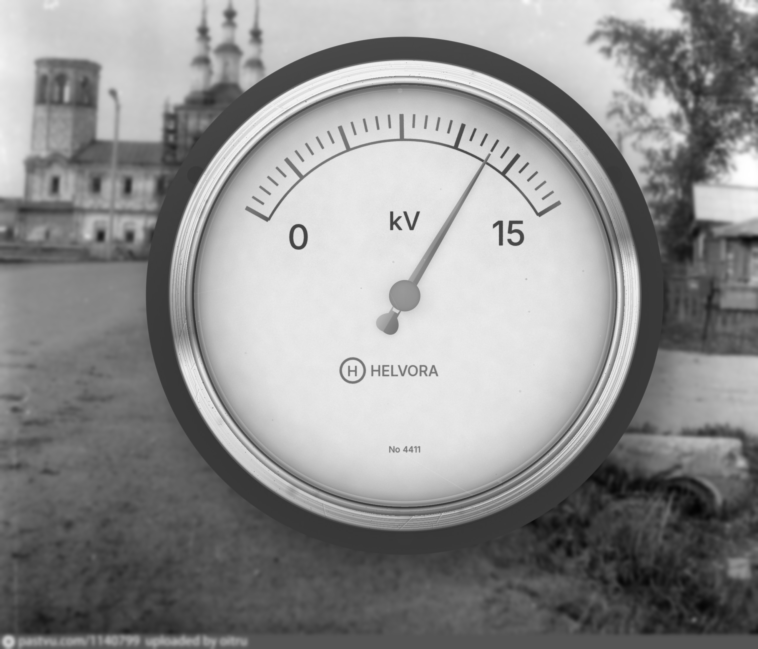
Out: 11.5 (kV)
